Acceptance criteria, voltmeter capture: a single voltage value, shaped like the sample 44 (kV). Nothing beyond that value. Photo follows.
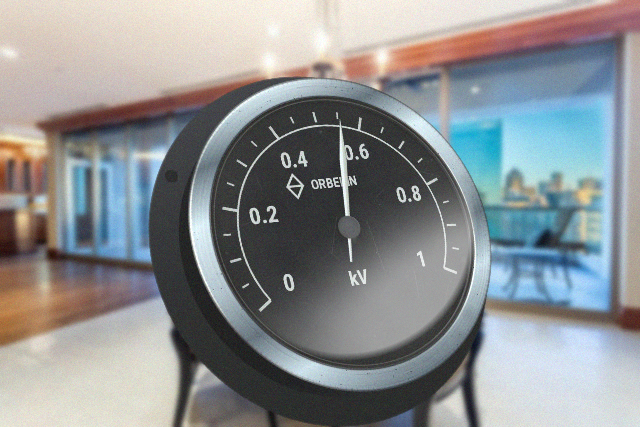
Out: 0.55 (kV)
